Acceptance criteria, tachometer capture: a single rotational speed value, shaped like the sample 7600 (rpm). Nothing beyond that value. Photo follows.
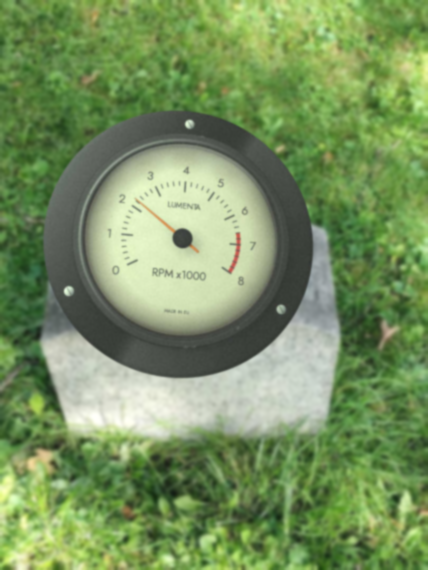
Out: 2200 (rpm)
